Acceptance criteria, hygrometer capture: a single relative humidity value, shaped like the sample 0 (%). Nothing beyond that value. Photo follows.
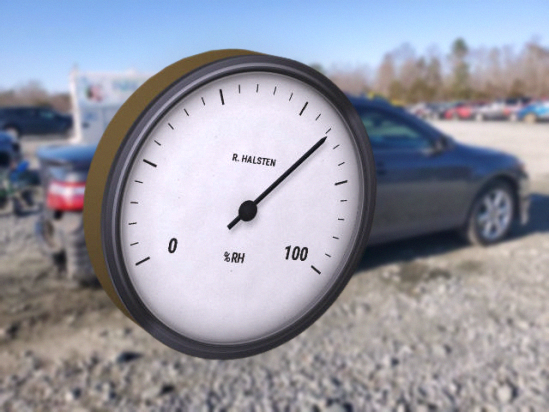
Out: 68 (%)
